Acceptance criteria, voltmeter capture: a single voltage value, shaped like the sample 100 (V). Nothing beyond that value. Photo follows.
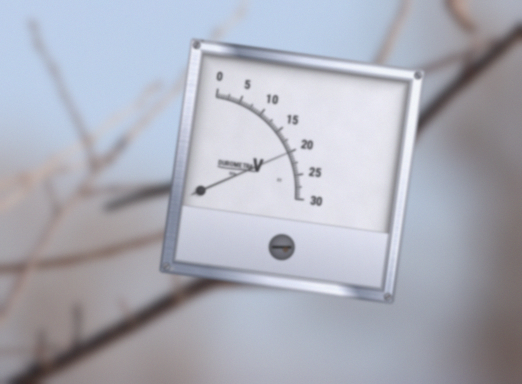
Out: 20 (V)
